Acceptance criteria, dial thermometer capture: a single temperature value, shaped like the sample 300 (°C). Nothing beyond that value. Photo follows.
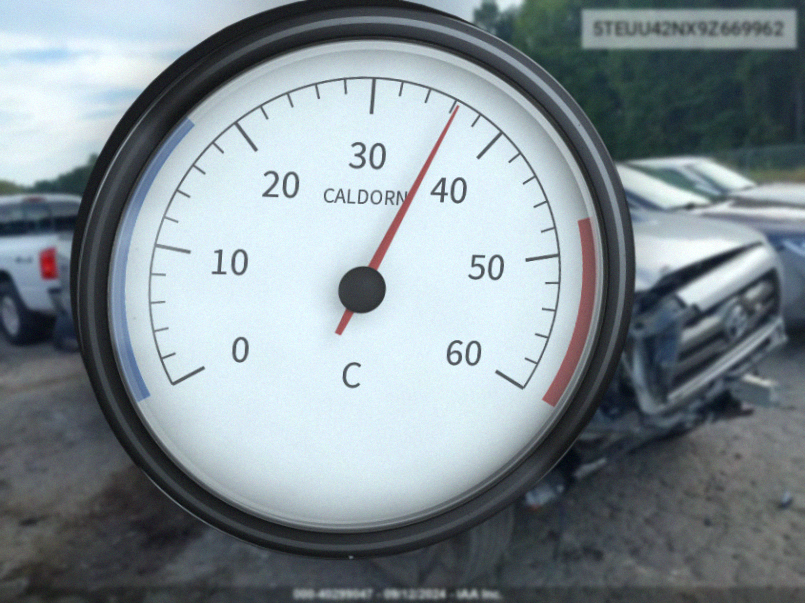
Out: 36 (°C)
